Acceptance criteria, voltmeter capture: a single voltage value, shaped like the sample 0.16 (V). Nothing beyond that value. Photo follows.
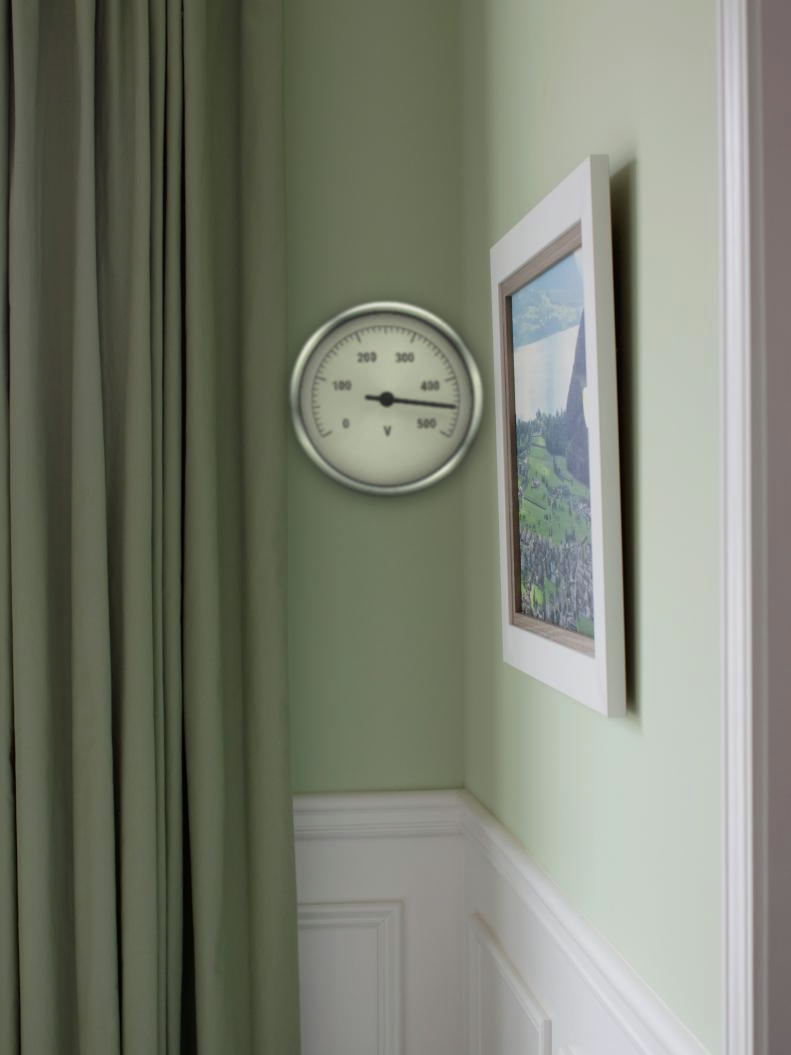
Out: 450 (V)
